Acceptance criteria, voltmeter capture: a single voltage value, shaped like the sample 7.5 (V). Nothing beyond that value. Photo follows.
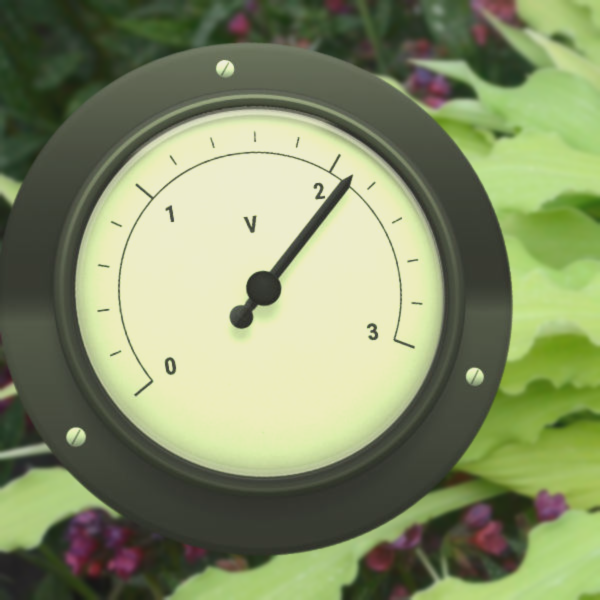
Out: 2.1 (V)
